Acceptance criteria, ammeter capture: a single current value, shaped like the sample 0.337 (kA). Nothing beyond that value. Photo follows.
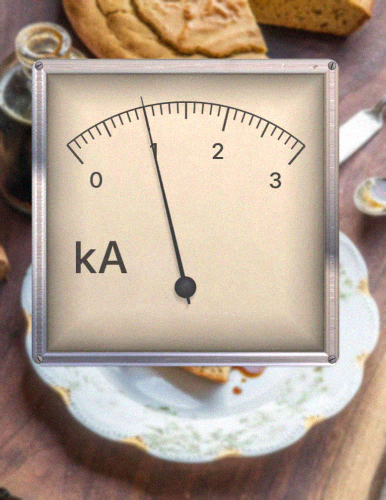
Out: 1 (kA)
